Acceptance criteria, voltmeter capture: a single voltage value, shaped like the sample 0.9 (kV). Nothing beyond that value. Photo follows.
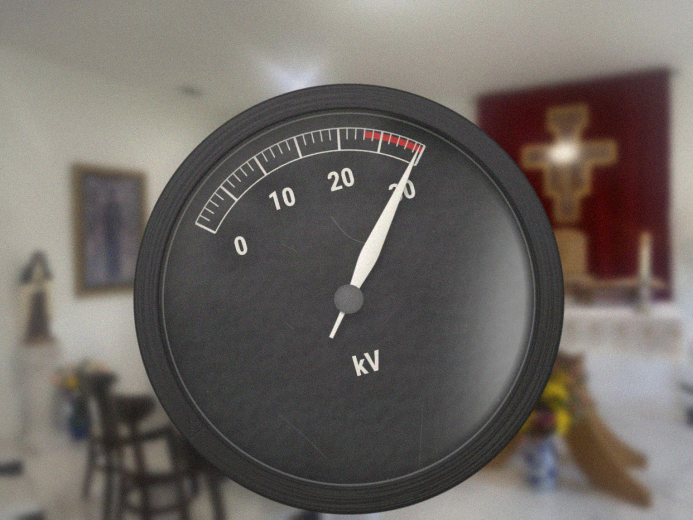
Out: 29.5 (kV)
